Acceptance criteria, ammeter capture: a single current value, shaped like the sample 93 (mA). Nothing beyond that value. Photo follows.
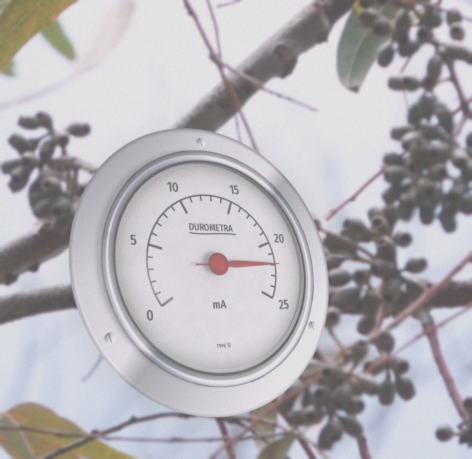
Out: 22 (mA)
